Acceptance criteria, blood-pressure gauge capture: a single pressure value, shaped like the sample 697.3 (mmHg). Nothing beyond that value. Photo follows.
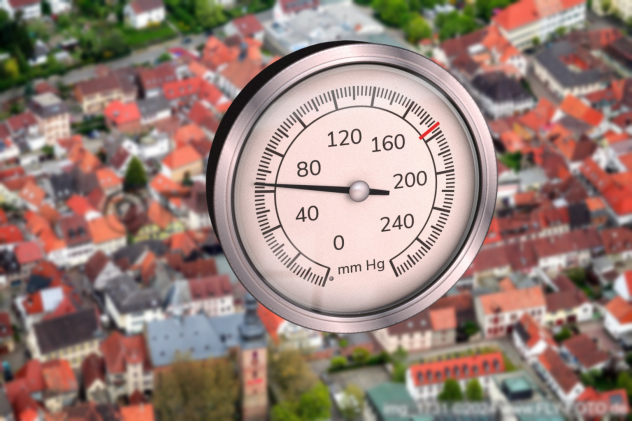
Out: 64 (mmHg)
